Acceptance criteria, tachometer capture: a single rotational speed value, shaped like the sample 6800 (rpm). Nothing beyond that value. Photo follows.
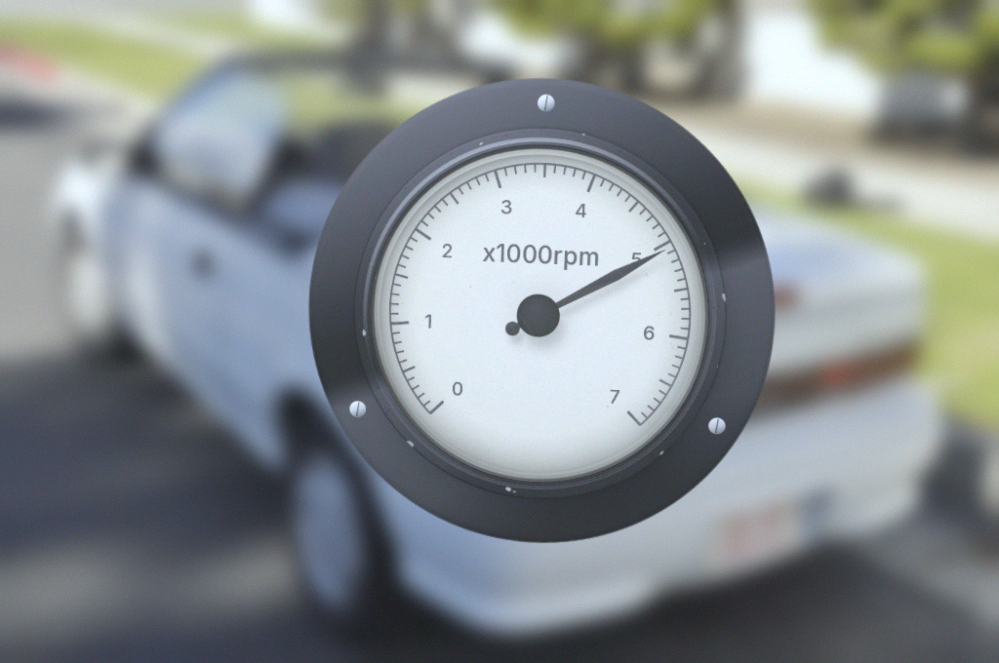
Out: 5050 (rpm)
